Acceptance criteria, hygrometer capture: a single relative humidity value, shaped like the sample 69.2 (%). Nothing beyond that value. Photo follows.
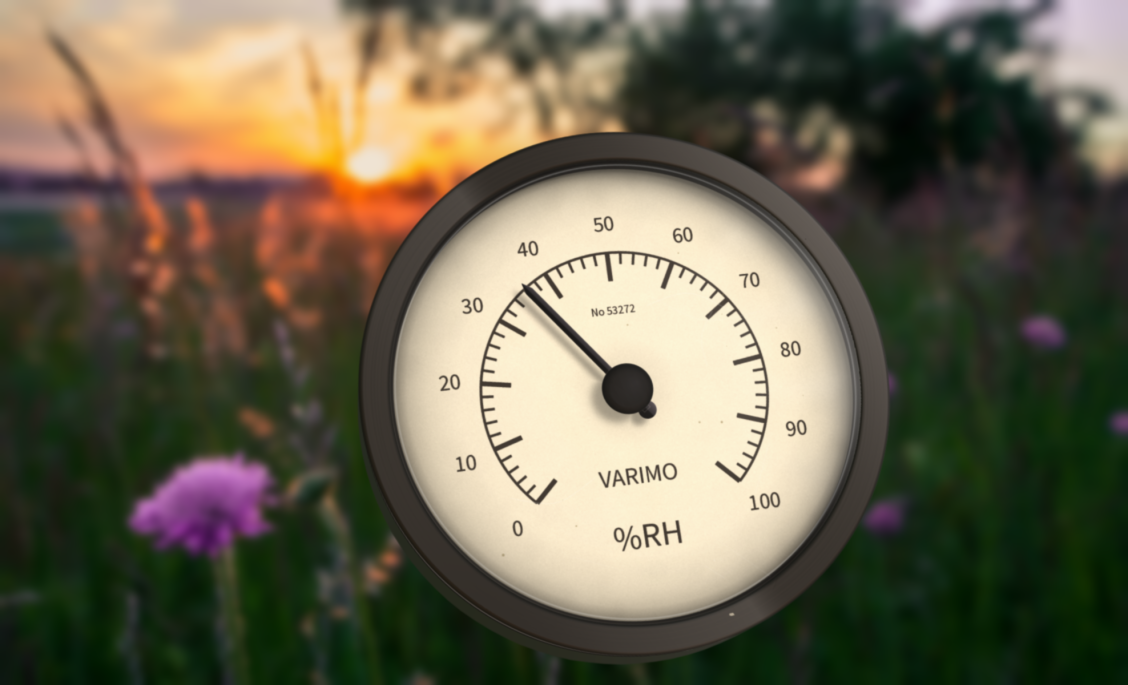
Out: 36 (%)
